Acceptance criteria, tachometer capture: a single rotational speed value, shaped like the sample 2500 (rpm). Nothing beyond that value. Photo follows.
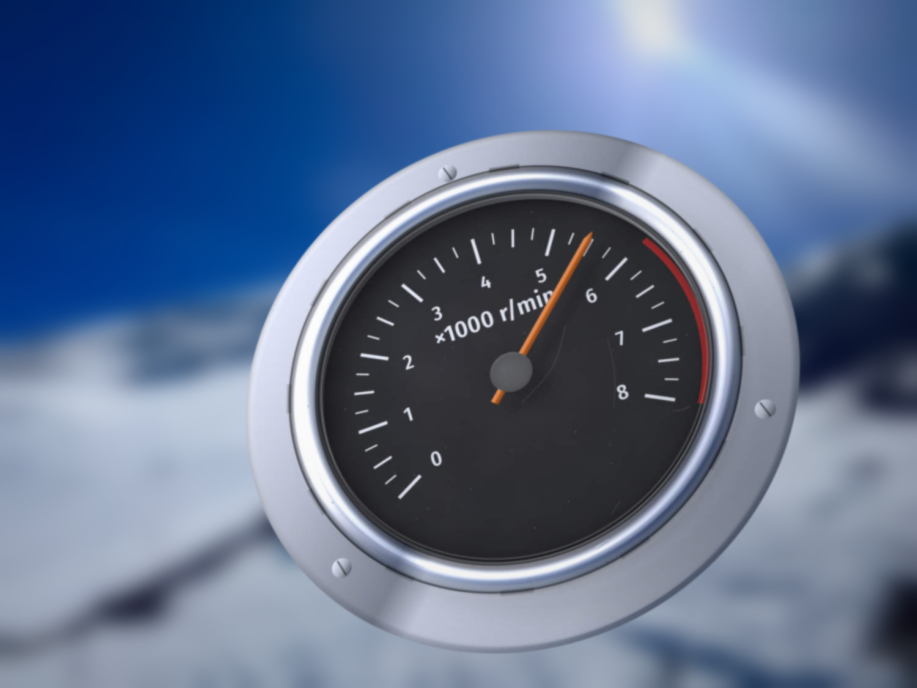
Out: 5500 (rpm)
